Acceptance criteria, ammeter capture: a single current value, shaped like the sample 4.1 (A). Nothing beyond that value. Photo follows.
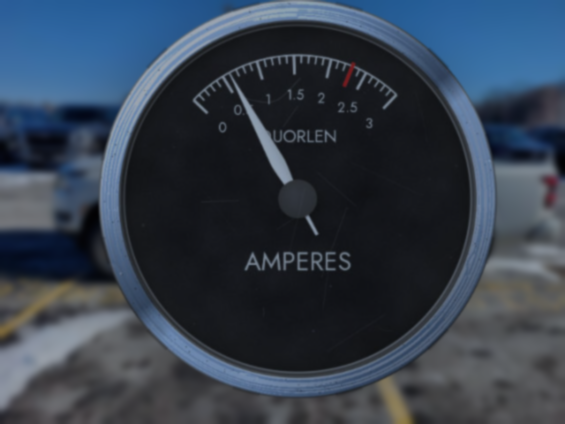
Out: 0.6 (A)
